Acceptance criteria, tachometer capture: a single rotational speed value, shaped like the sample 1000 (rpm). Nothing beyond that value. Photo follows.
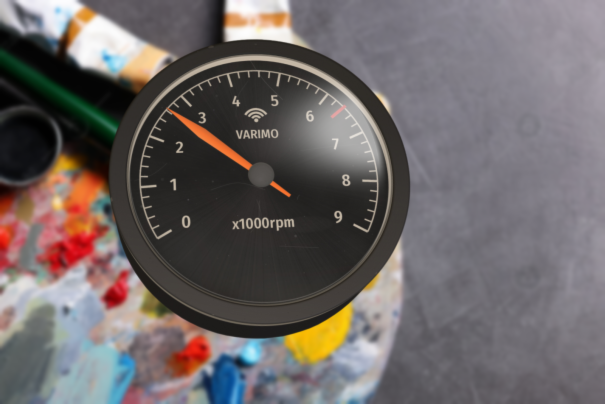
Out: 2600 (rpm)
